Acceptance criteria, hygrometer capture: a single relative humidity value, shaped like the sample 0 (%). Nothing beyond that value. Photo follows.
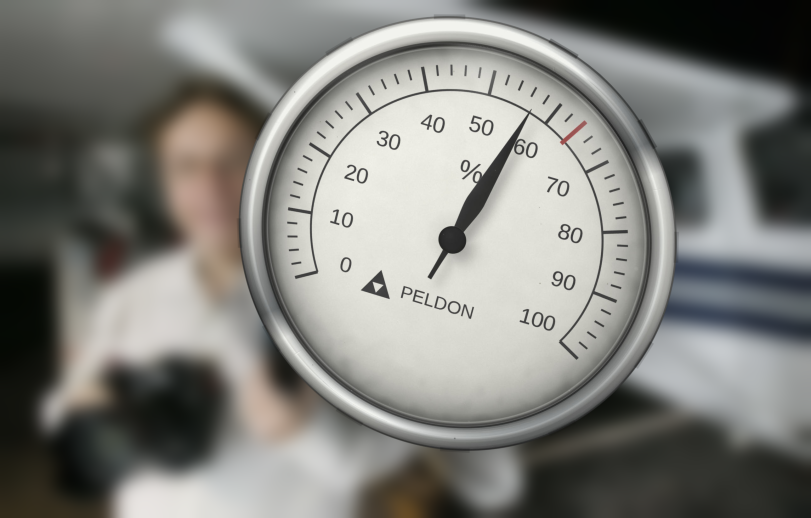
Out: 57 (%)
